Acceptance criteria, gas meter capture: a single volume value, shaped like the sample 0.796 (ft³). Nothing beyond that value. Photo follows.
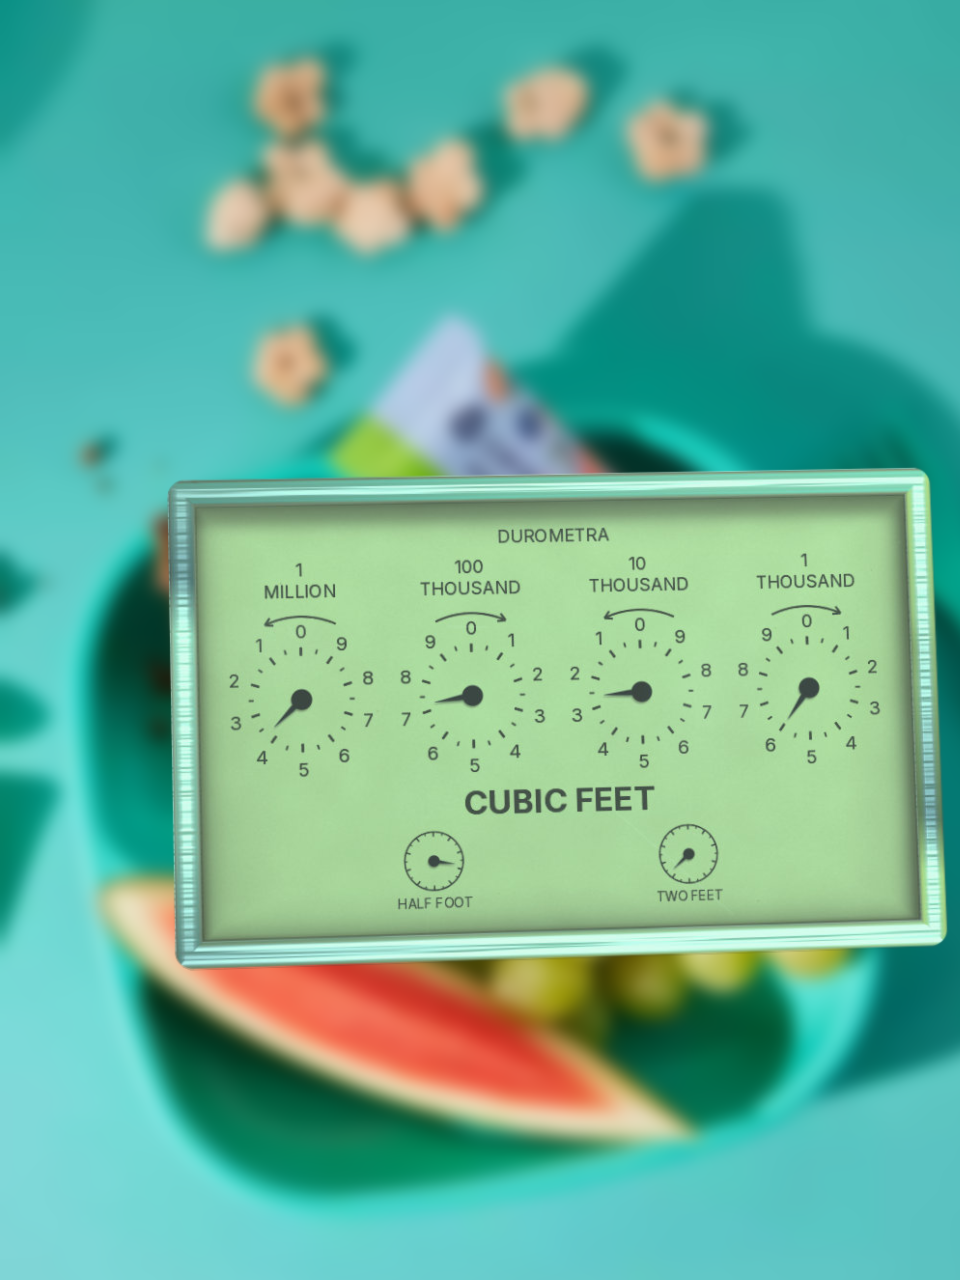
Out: 372600 (ft³)
